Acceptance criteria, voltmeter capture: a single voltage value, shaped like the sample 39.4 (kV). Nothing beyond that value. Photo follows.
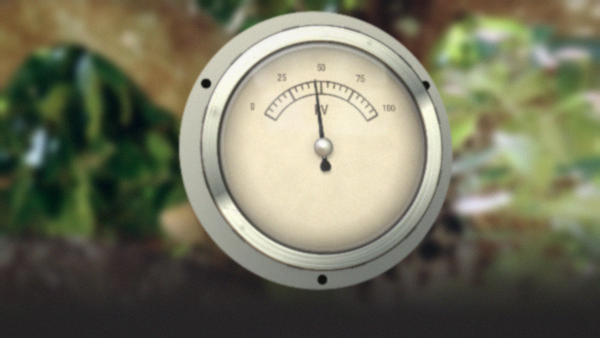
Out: 45 (kV)
